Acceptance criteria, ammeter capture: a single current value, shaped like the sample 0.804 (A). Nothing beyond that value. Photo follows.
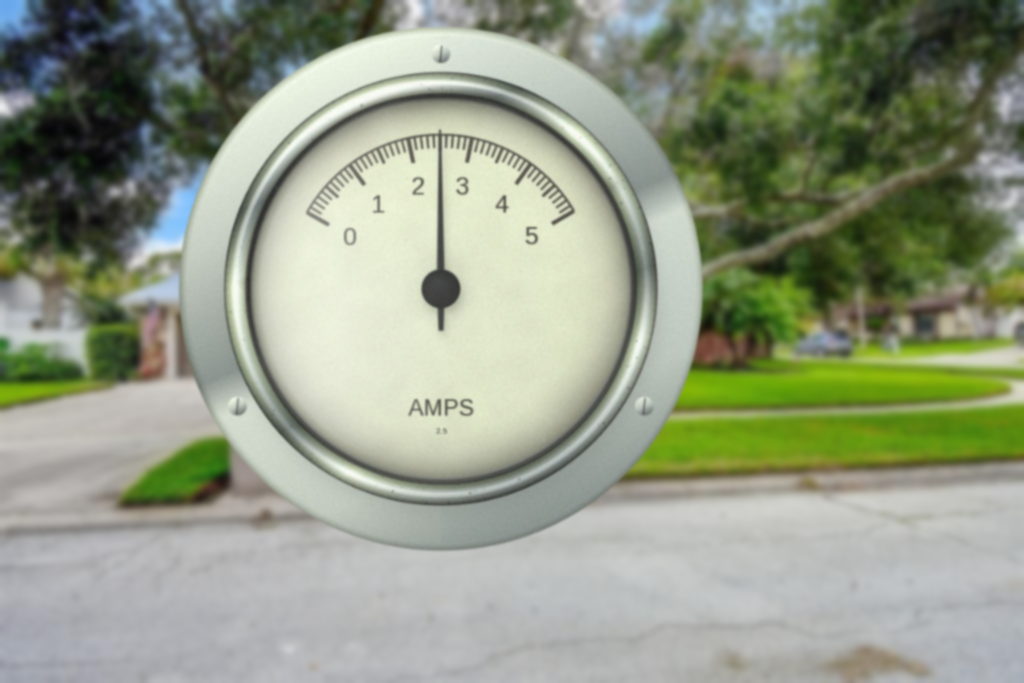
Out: 2.5 (A)
